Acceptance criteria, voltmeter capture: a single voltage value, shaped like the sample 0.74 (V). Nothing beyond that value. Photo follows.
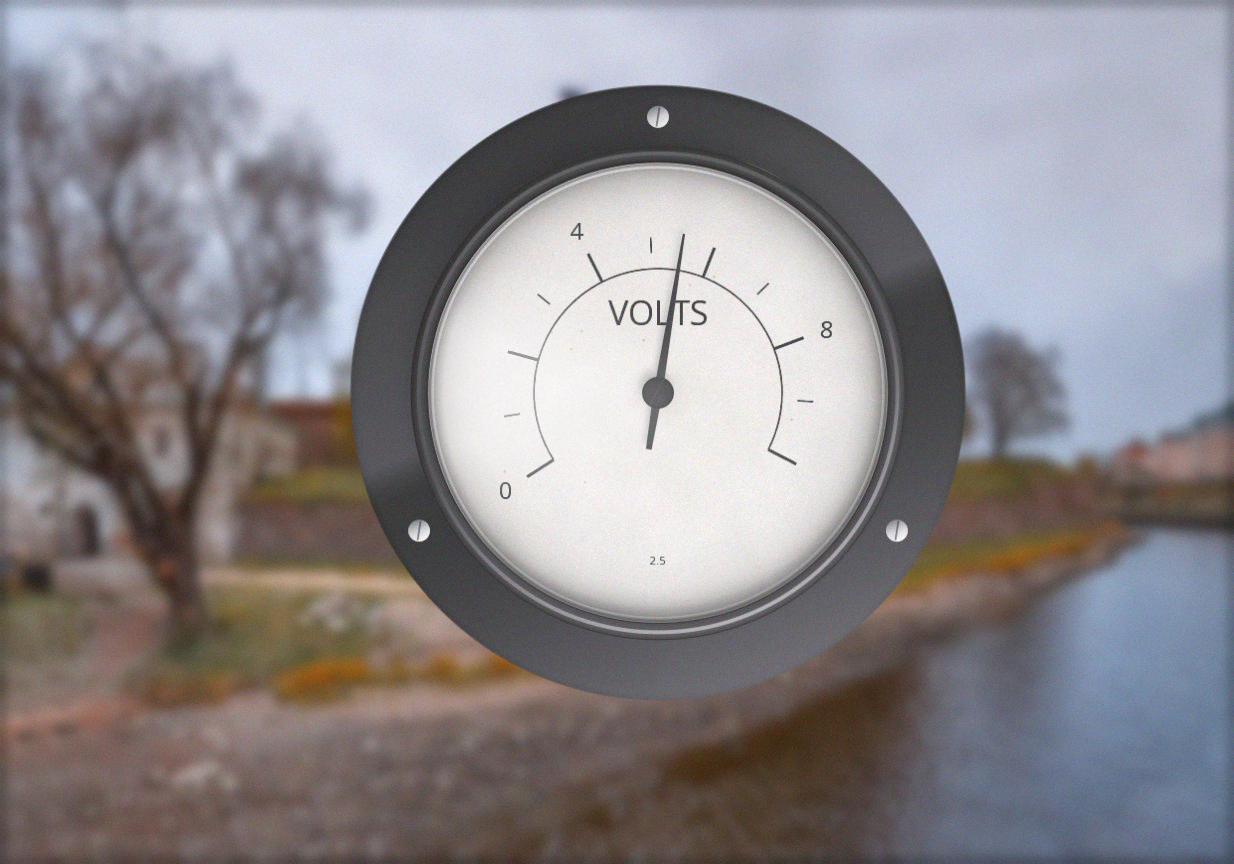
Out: 5.5 (V)
